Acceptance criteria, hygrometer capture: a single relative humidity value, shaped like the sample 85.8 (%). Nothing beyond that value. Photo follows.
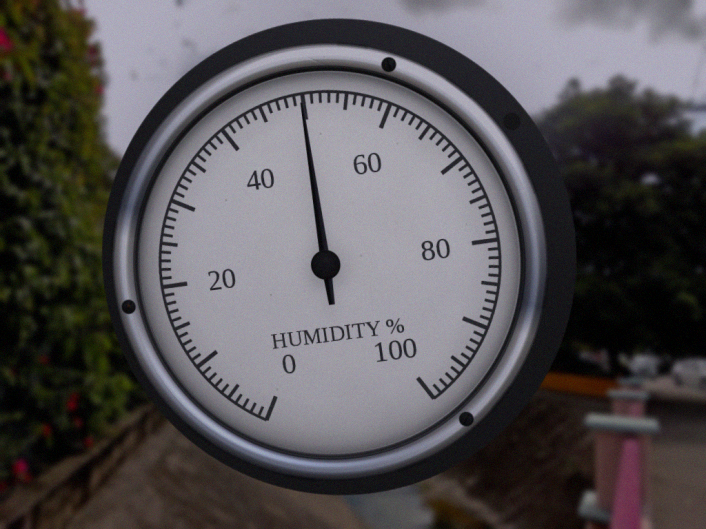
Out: 50 (%)
